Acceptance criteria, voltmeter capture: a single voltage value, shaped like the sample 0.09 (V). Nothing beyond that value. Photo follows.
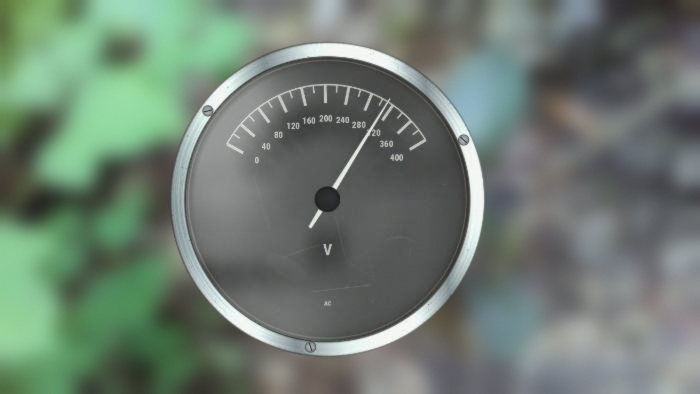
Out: 310 (V)
